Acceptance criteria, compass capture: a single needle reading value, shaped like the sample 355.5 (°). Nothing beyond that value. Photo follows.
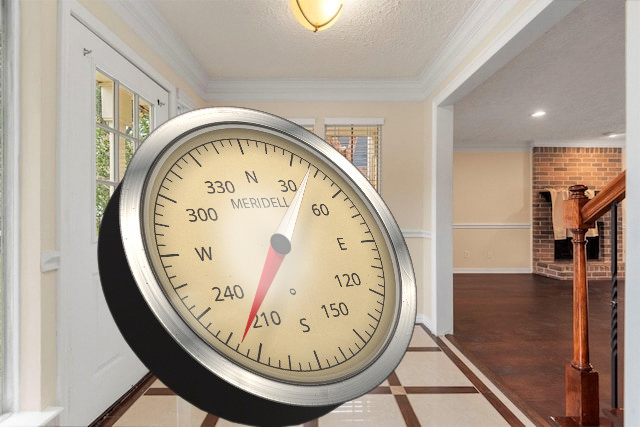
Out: 220 (°)
